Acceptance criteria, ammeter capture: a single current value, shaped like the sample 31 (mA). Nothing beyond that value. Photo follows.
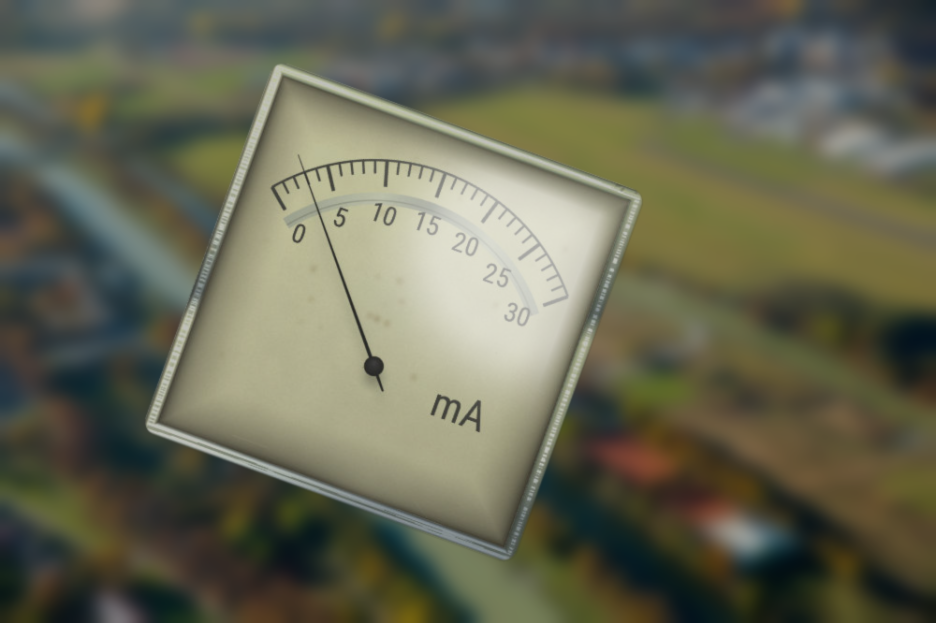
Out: 3 (mA)
